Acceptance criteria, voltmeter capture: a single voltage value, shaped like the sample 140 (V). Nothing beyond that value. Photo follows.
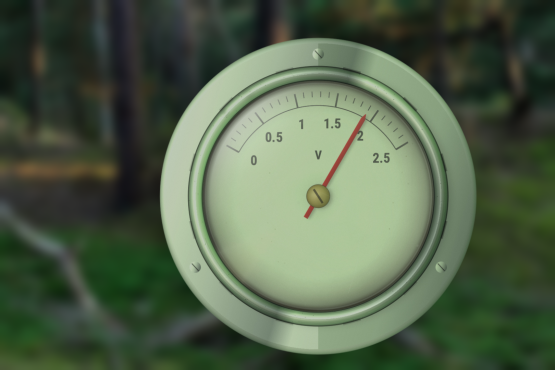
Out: 1.9 (V)
